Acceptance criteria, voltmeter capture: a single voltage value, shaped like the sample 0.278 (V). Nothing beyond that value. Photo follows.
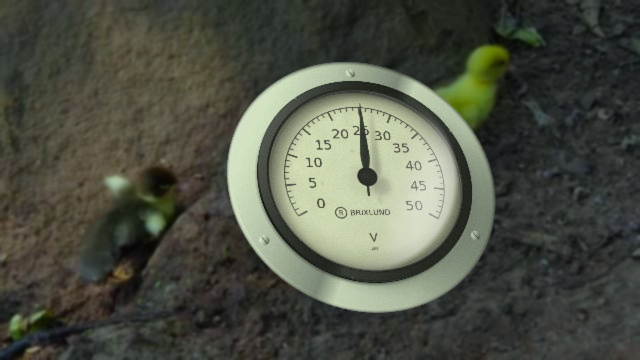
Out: 25 (V)
